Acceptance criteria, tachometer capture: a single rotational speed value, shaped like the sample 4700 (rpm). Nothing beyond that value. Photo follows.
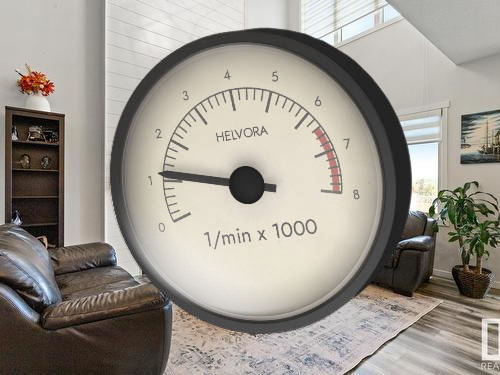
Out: 1200 (rpm)
